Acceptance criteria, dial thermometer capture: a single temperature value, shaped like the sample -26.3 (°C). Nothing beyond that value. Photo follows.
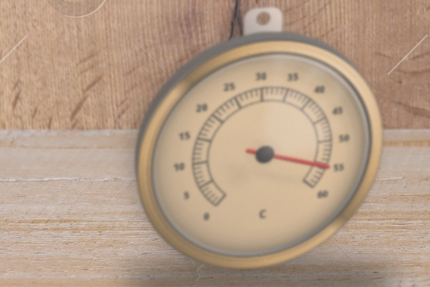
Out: 55 (°C)
